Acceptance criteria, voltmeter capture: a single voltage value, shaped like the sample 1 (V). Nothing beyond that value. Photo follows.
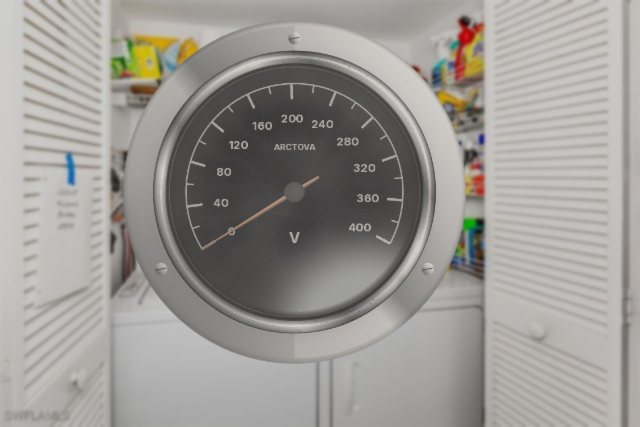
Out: 0 (V)
